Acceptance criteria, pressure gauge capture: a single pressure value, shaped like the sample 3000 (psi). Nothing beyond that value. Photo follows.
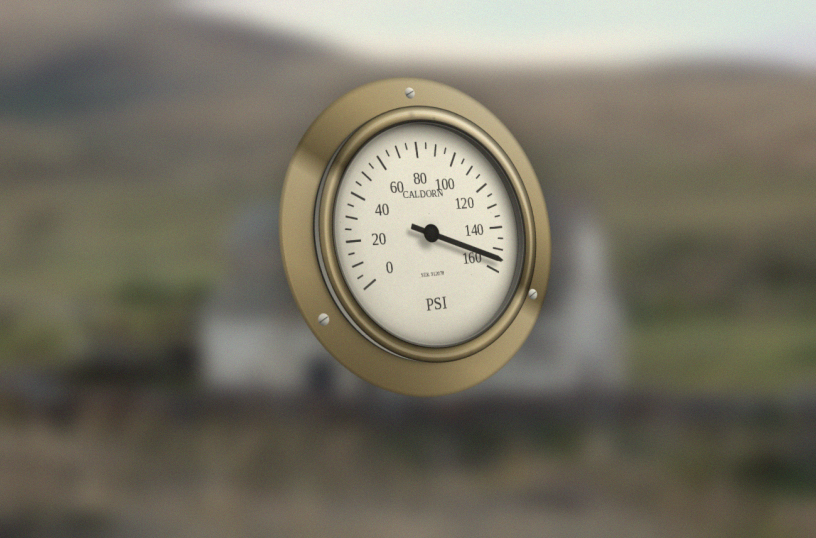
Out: 155 (psi)
